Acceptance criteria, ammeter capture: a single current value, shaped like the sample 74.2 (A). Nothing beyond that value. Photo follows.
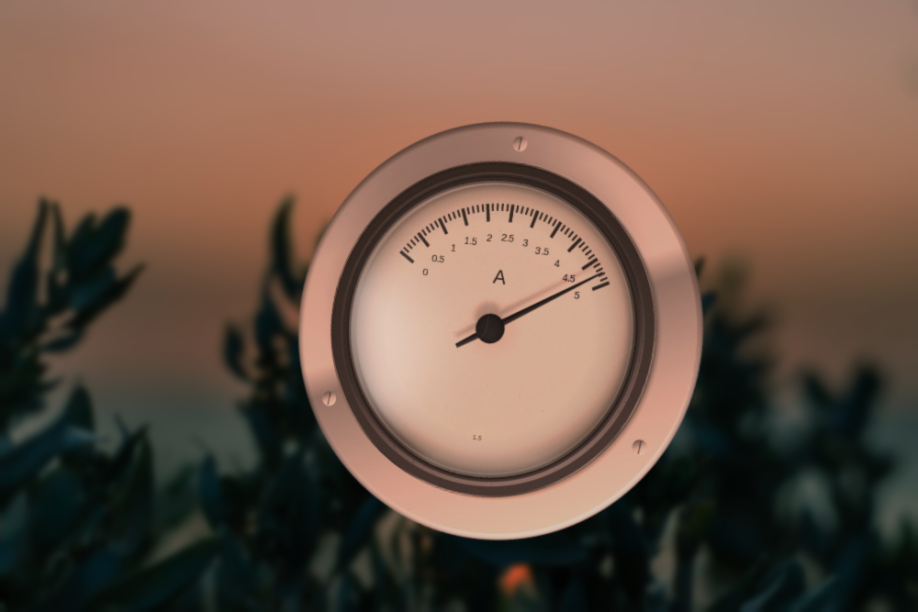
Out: 4.8 (A)
